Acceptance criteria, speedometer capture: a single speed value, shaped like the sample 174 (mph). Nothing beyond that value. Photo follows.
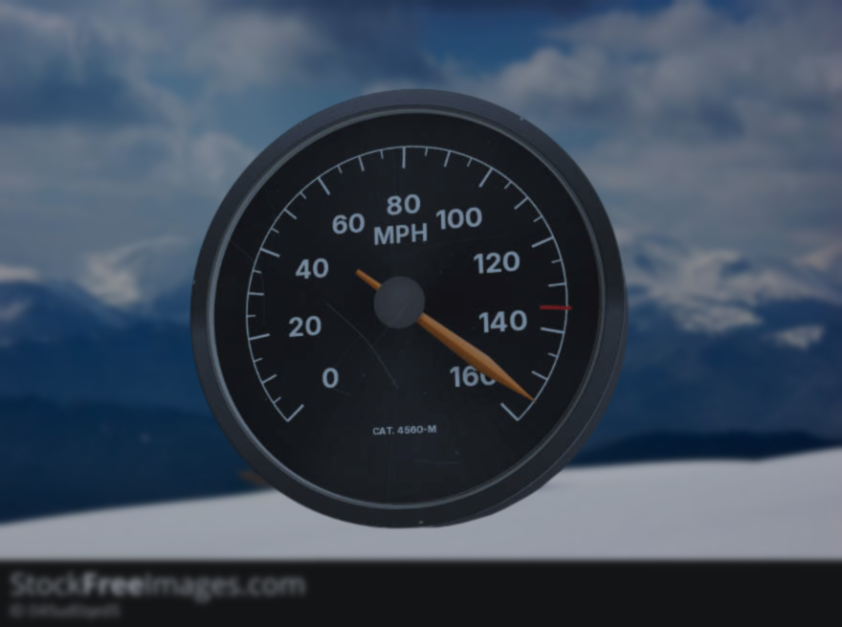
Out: 155 (mph)
